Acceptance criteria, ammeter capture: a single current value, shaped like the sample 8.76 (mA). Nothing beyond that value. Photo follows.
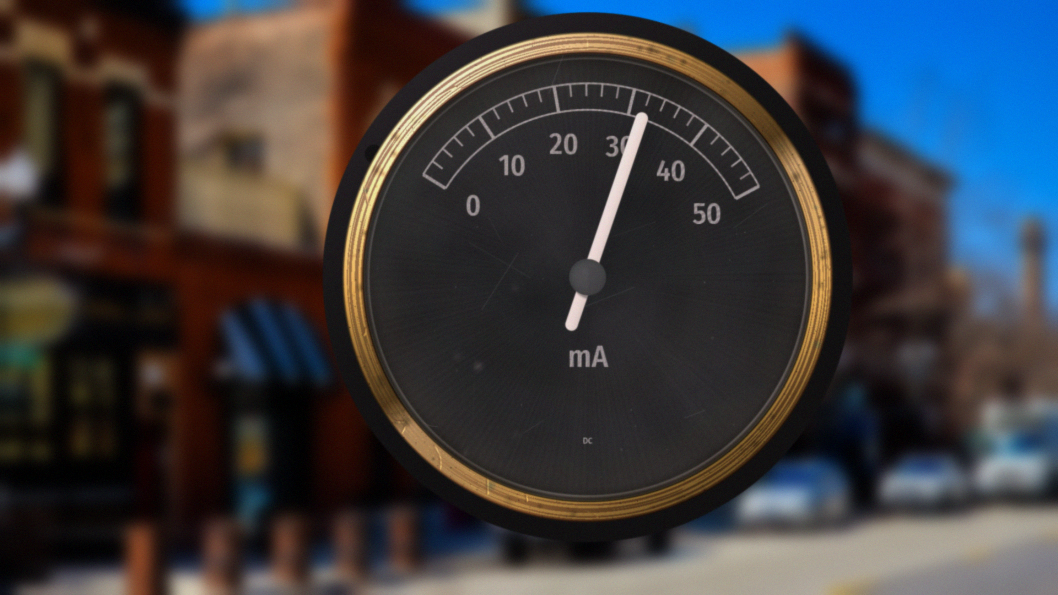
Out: 32 (mA)
